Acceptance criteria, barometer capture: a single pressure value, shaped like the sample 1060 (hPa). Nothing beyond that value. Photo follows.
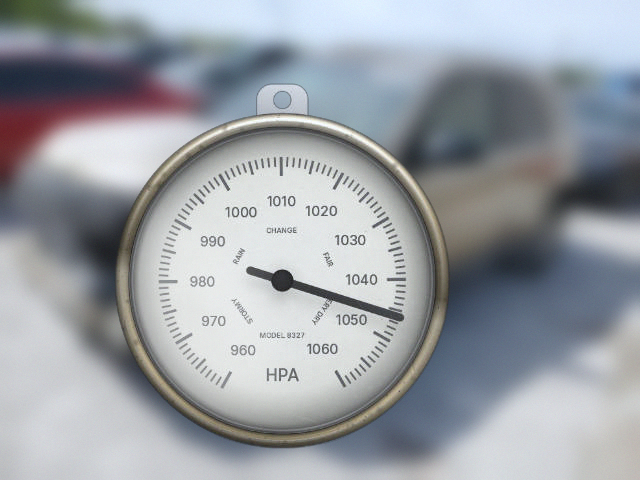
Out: 1046 (hPa)
